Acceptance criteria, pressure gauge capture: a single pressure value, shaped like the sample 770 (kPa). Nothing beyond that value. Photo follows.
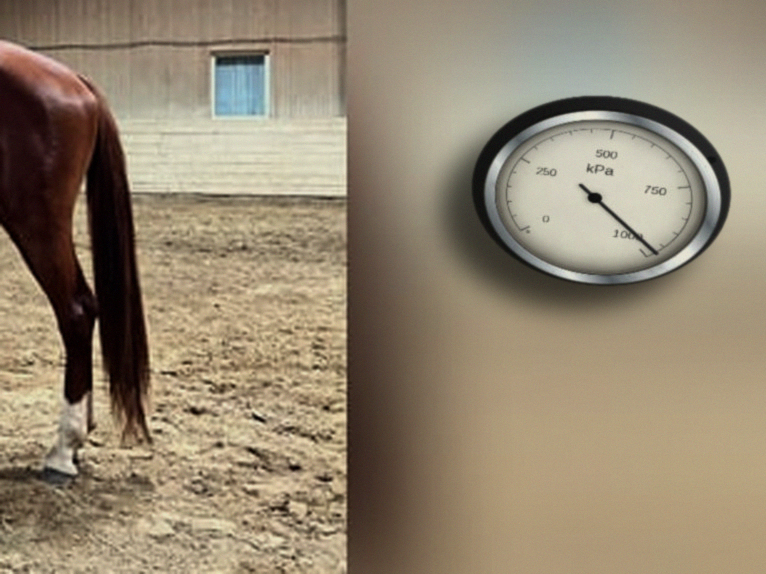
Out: 975 (kPa)
